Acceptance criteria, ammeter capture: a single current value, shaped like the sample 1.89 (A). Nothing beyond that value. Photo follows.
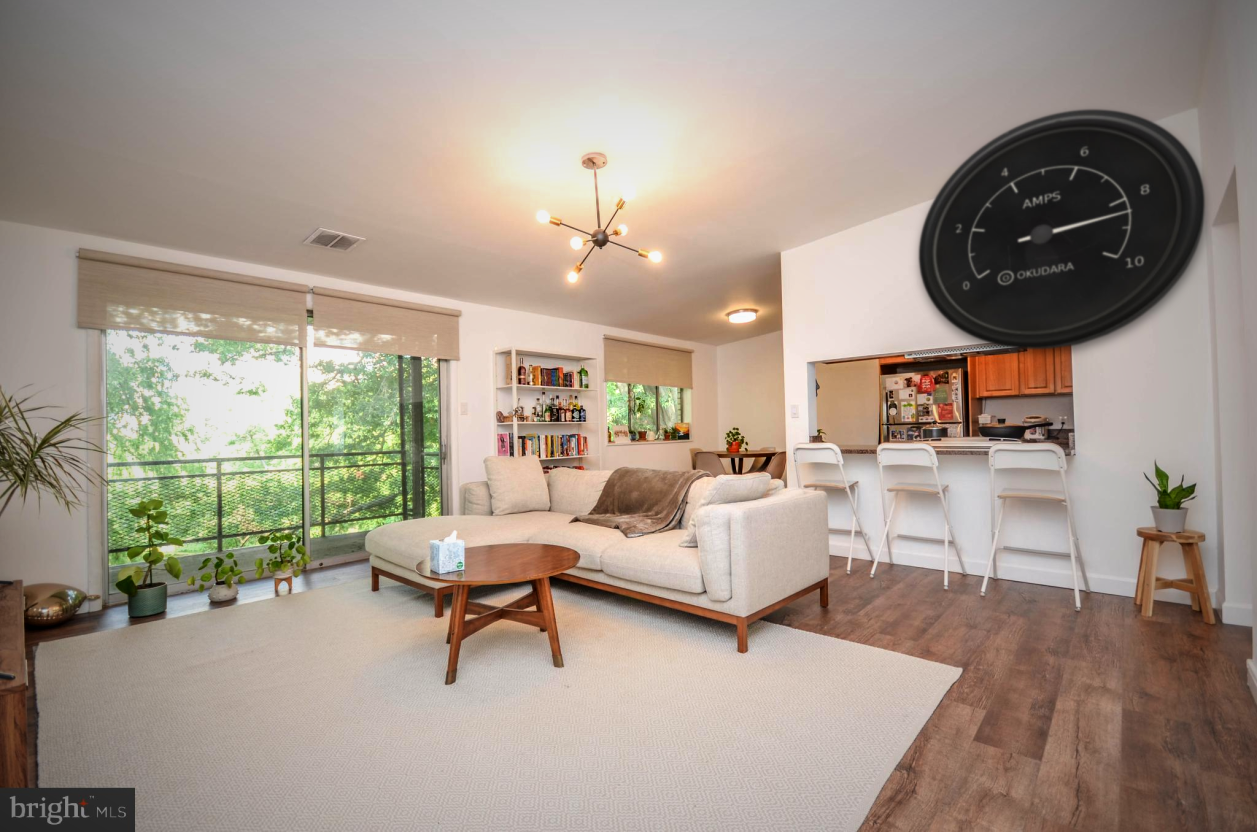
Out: 8.5 (A)
